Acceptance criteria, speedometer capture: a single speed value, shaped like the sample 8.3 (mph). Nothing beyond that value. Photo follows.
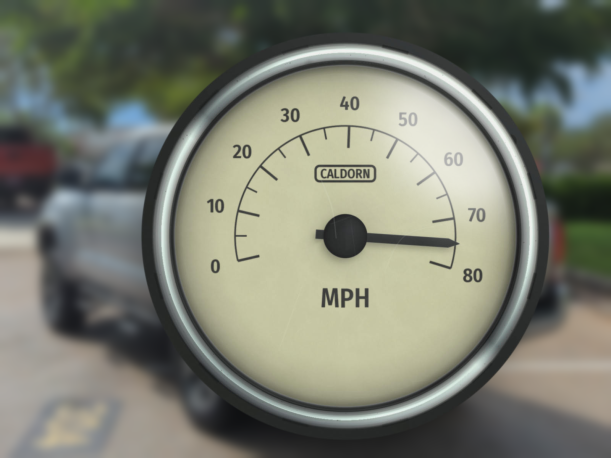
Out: 75 (mph)
